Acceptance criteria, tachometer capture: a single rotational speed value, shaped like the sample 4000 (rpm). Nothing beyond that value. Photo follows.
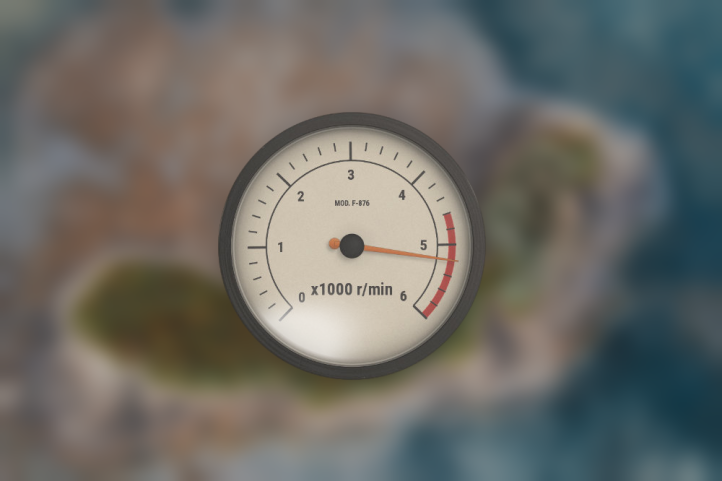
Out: 5200 (rpm)
